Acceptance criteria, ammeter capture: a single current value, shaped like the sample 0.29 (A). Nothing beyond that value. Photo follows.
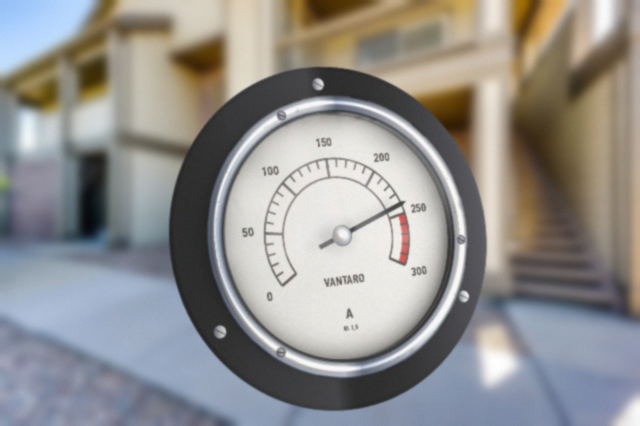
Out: 240 (A)
